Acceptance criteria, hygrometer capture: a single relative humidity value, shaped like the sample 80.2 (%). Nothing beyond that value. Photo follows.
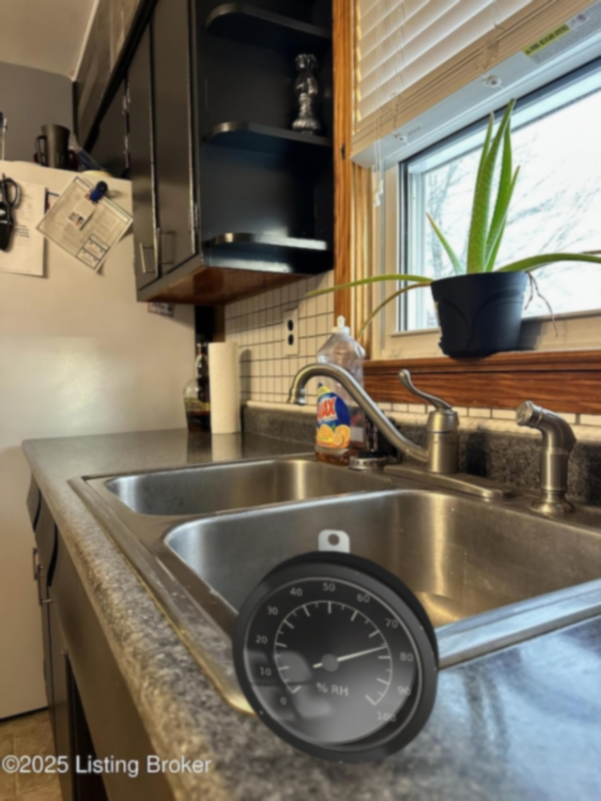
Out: 75 (%)
